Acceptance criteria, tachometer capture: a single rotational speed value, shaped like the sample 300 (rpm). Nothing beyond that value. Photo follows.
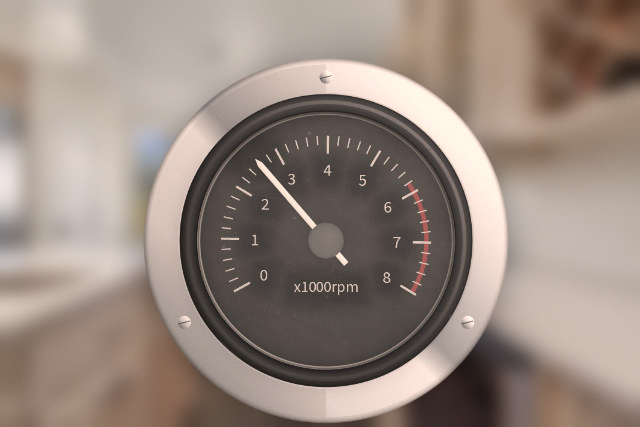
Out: 2600 (rpm)
